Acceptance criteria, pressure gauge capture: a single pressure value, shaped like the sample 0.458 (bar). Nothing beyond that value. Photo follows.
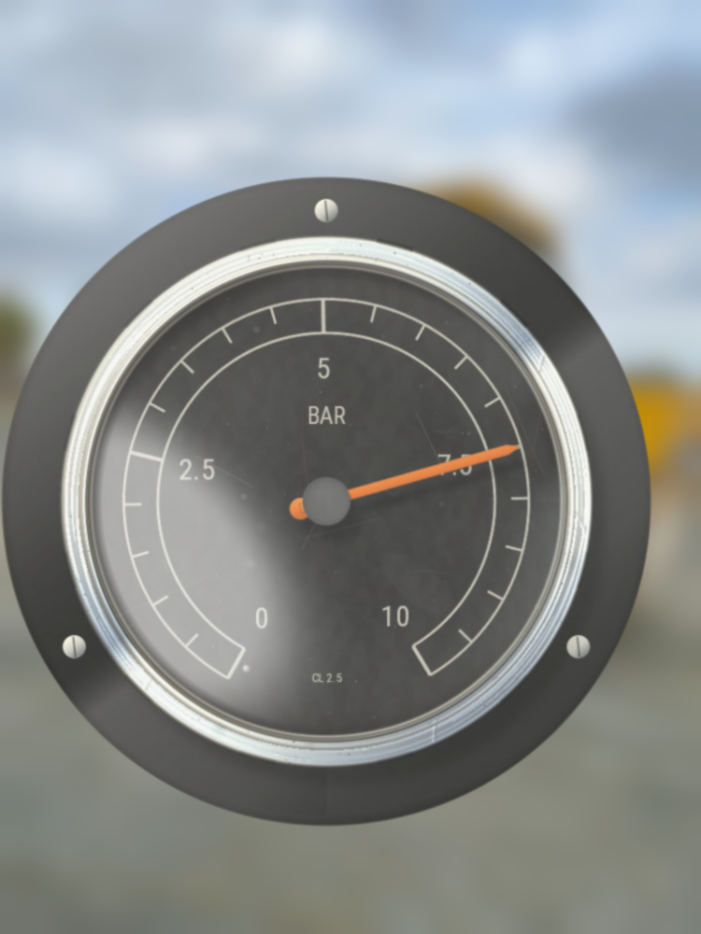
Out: 7.5 (bar)
